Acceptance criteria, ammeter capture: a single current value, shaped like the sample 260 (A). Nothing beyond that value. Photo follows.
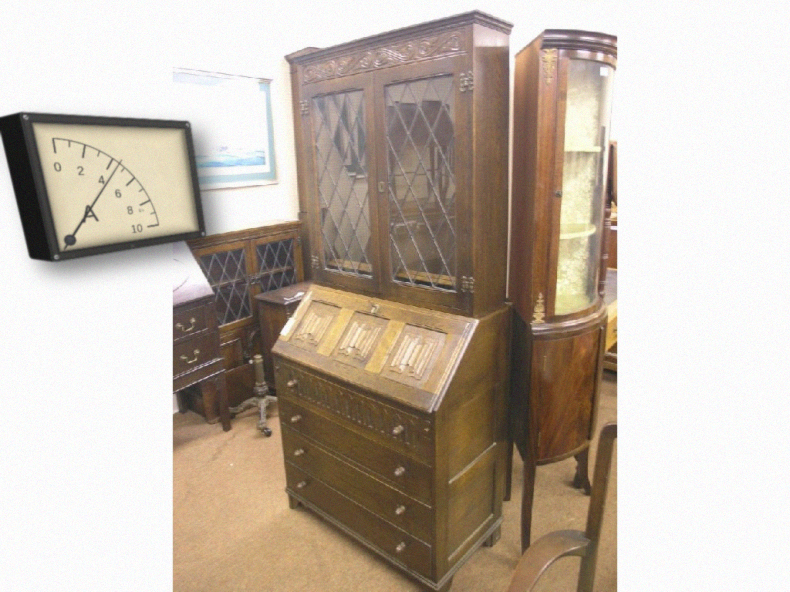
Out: 4.5 (A)
